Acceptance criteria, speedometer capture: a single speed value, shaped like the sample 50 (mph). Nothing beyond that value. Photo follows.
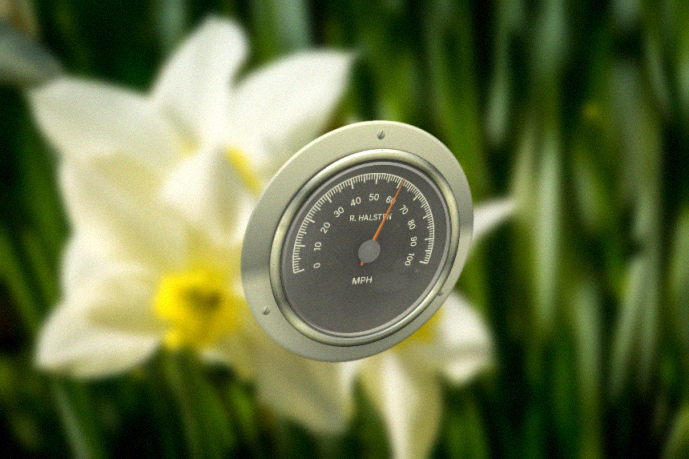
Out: 60 (mph)
